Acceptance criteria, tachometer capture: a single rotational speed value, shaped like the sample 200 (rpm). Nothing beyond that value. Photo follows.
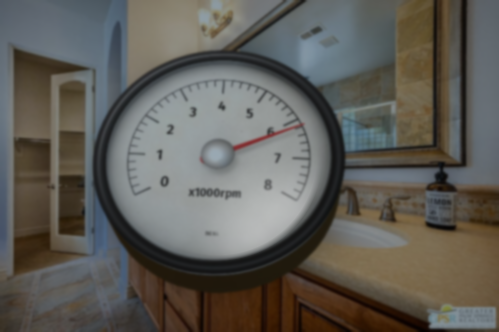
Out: 6200 (rpm)
